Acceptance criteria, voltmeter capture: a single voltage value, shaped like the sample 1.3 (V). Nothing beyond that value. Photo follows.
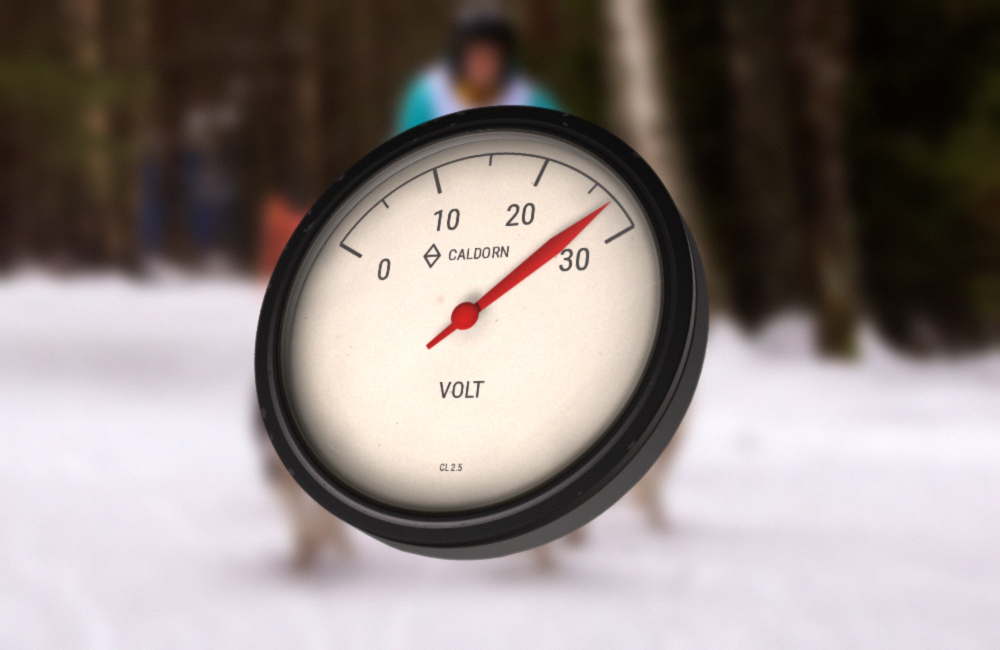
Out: 27.5 (V)
